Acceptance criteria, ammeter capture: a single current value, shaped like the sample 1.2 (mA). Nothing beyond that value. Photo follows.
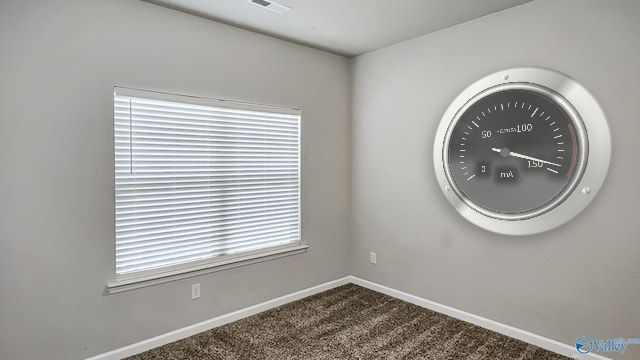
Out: 145 (mA)
